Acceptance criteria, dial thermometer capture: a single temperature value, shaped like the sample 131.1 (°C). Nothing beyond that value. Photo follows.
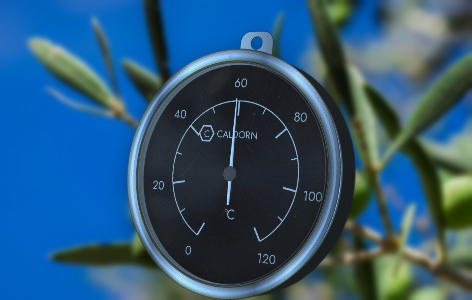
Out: 60 (°C)
